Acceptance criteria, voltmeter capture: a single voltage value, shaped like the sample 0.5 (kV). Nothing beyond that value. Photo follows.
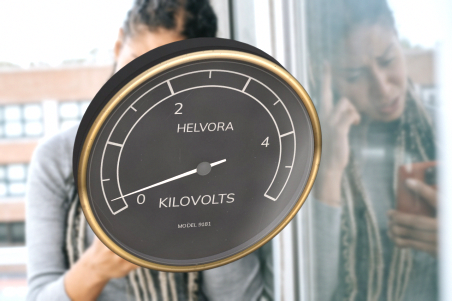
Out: 0.25 (kV)
